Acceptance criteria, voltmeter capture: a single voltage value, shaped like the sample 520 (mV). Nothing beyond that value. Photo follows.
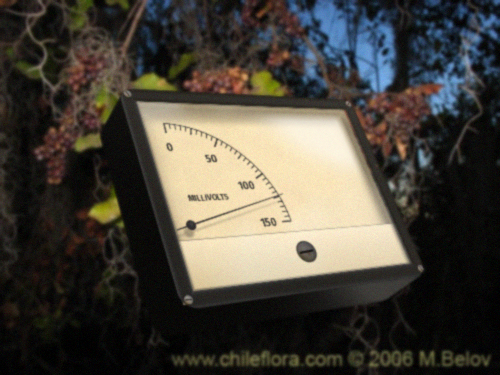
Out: 125 (mV)
